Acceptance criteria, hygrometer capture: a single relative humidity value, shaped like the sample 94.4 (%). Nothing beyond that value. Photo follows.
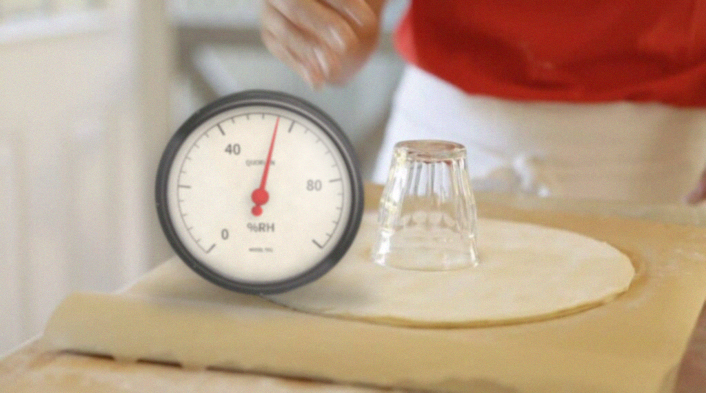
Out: 56 (%)
